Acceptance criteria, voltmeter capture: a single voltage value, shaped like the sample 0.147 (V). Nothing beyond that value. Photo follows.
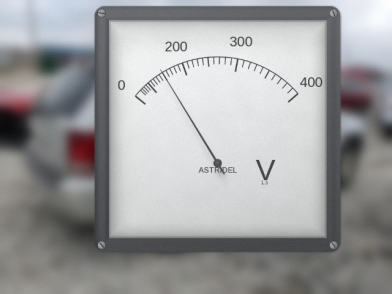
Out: 150 (V)
